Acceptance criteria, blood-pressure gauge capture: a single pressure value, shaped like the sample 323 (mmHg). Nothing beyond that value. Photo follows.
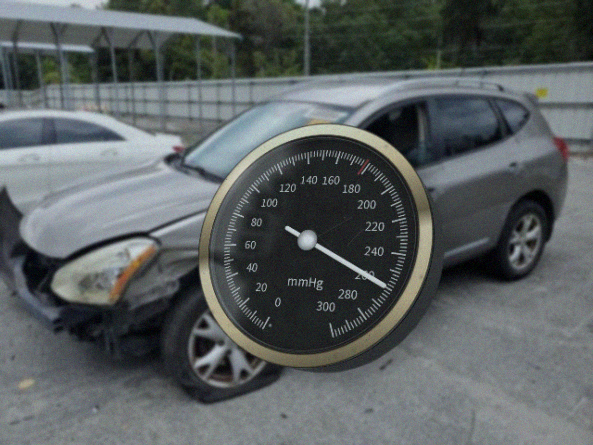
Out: 260 (mmHg)
